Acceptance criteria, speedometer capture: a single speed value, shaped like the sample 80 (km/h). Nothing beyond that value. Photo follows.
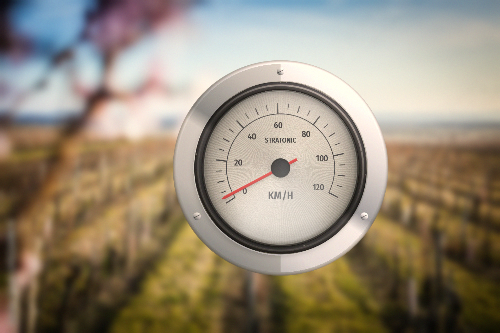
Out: 2.5 (km/h)
